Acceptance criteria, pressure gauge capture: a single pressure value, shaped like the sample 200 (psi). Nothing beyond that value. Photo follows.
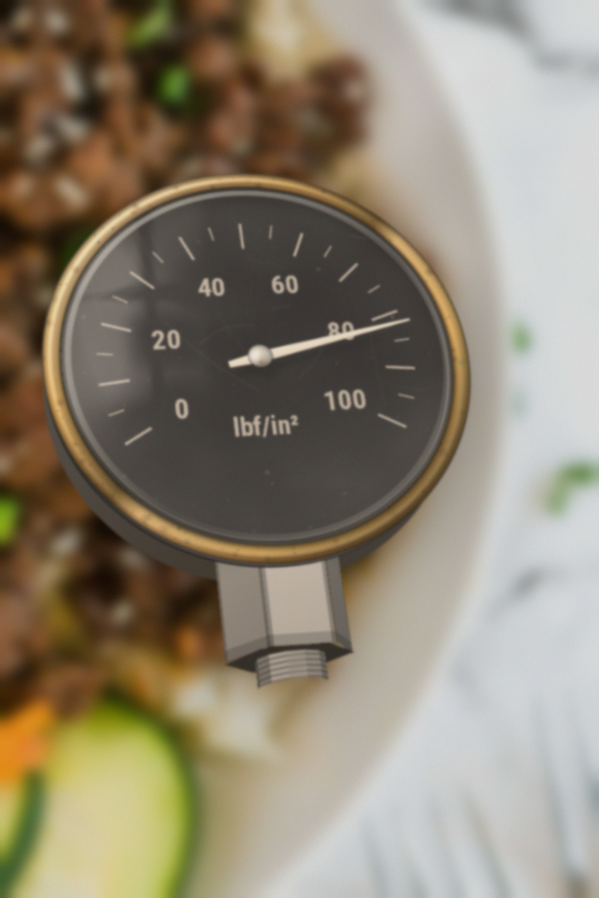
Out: 82.5 (psi)
